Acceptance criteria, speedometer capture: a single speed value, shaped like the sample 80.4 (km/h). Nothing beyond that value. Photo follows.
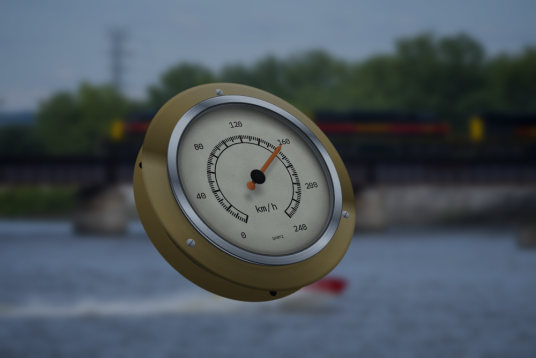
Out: 160 (km/h)
